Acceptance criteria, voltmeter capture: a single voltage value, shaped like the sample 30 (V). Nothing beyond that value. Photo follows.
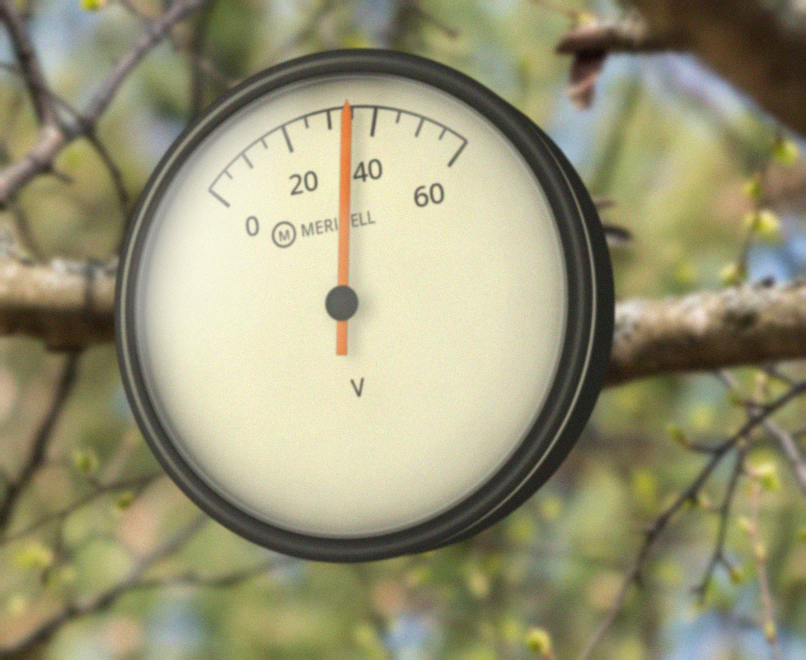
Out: 35 (V)
